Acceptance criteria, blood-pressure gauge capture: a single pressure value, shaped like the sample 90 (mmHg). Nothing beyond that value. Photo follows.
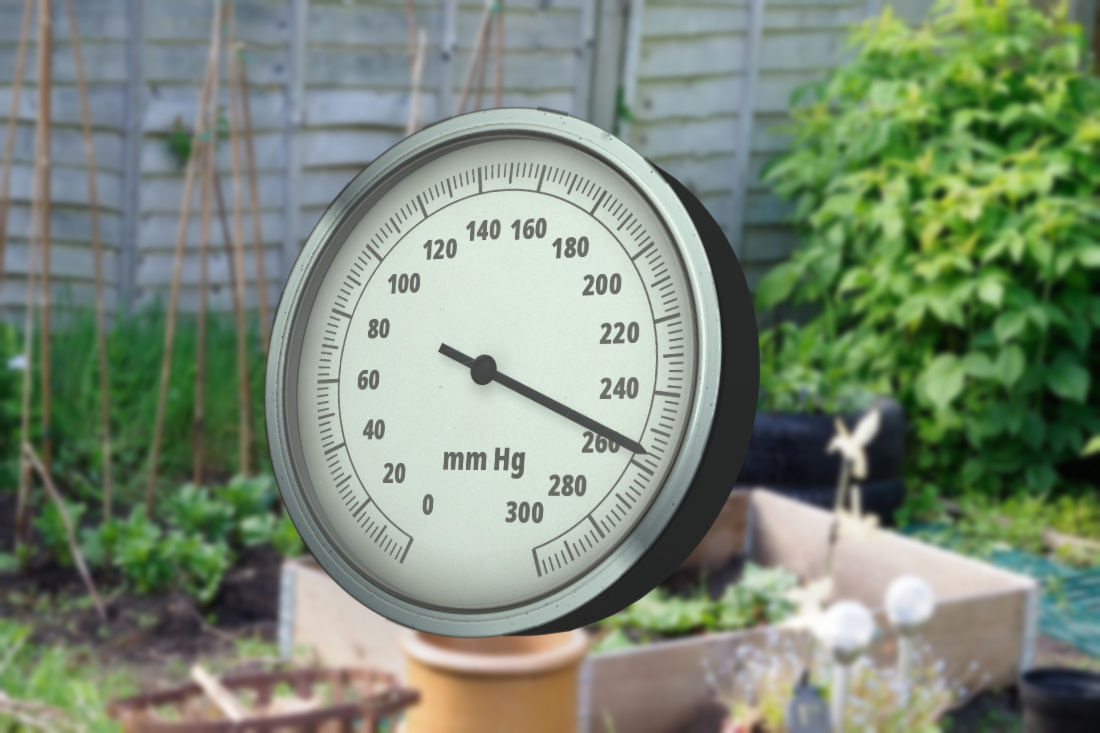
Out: 256 (mmHg)
